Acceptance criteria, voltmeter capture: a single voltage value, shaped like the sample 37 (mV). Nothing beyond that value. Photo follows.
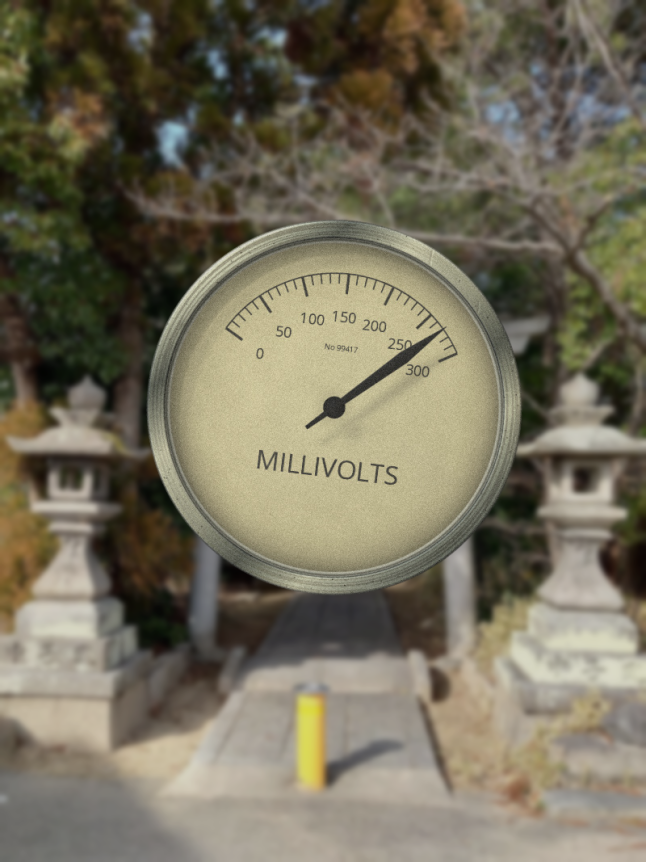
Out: 270 (mV)
